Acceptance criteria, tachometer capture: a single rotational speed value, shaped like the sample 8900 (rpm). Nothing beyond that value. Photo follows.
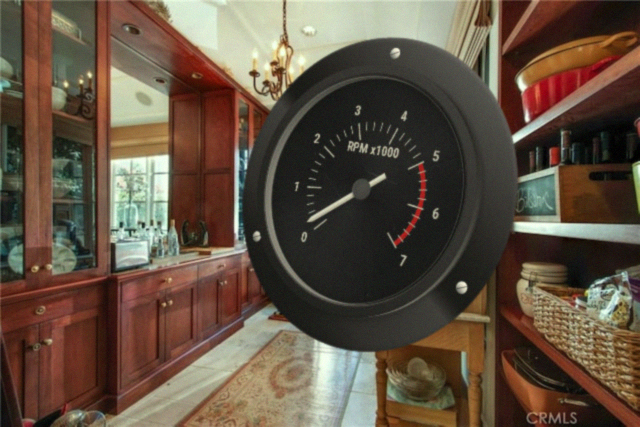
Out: 200 (rpm)
